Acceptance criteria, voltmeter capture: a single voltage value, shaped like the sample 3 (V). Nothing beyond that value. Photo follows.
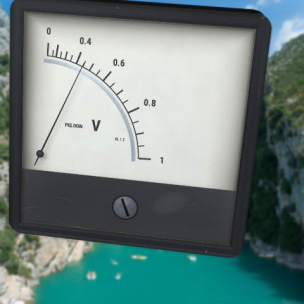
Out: 0.45 (V)
